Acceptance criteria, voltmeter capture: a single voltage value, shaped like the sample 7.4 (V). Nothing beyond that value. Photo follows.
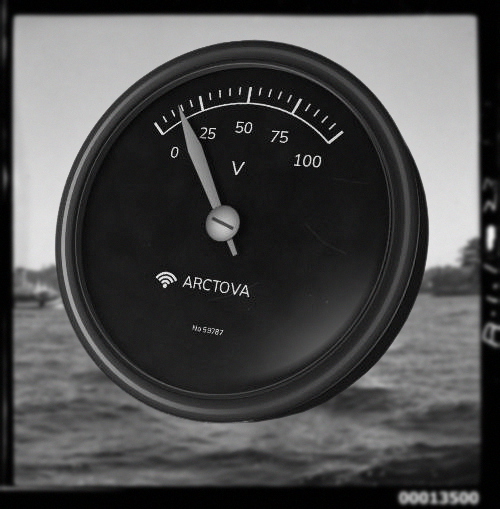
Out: 15 (V)
